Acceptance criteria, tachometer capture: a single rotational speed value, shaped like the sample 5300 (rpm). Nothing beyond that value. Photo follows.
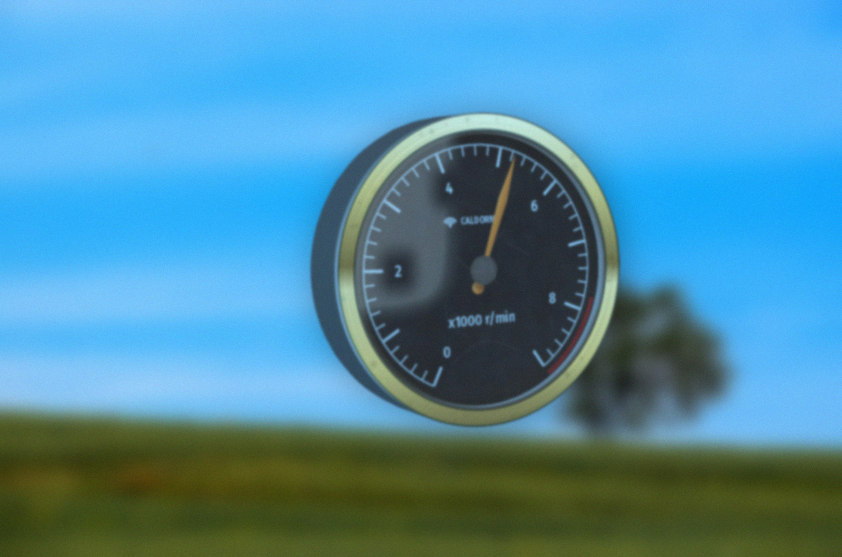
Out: 5200 (rpm)
